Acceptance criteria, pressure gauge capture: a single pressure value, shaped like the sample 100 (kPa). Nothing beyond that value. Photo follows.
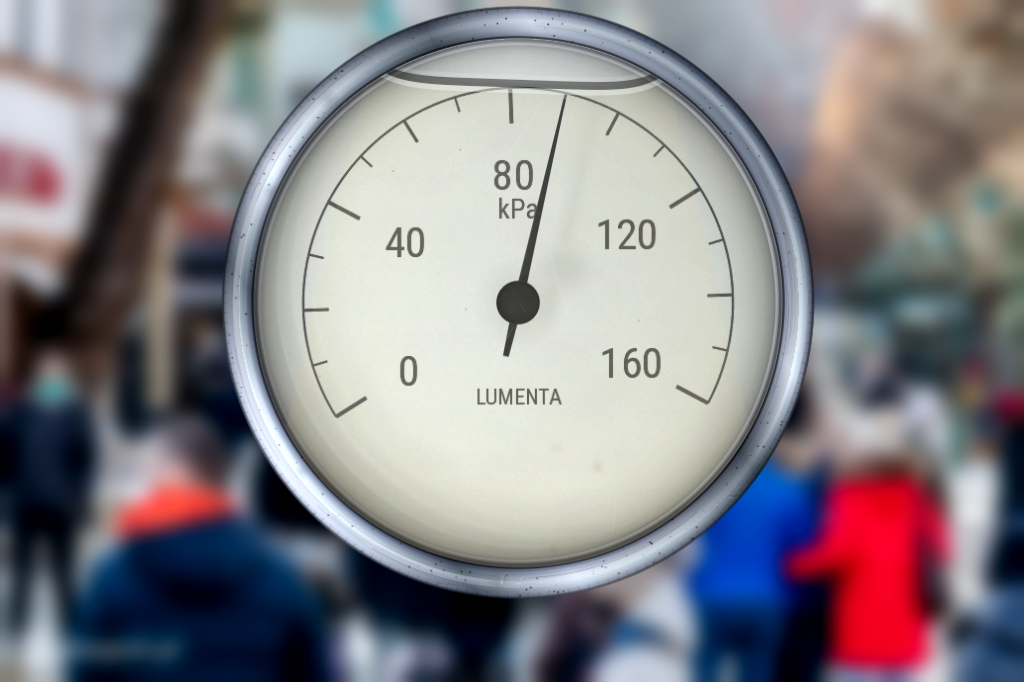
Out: 90 (kPa)
